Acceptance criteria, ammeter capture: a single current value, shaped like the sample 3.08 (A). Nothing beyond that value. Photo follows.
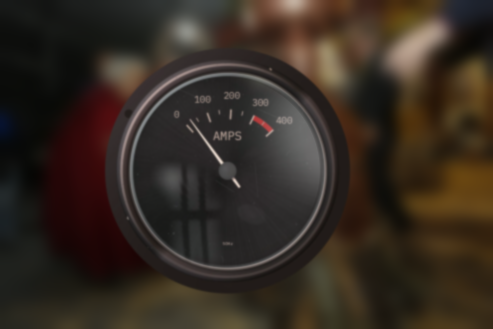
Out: 25 (A)
